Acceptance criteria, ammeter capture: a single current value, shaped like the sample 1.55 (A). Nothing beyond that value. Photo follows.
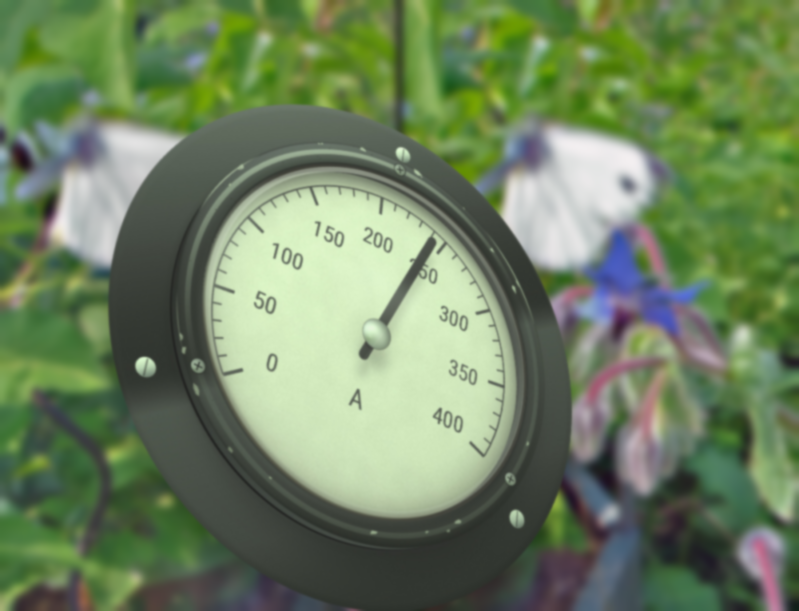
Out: 240 (A)
